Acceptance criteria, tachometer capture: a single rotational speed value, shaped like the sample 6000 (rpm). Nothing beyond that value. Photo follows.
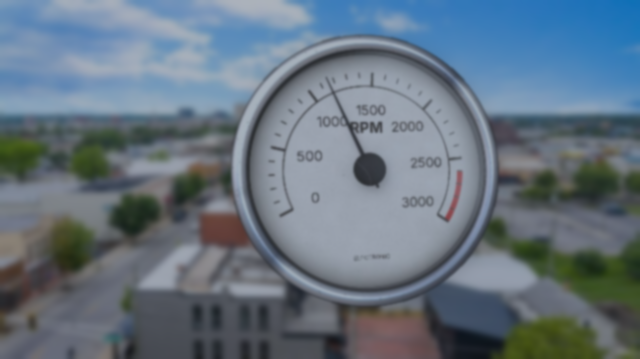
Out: 1150 (rpm)
